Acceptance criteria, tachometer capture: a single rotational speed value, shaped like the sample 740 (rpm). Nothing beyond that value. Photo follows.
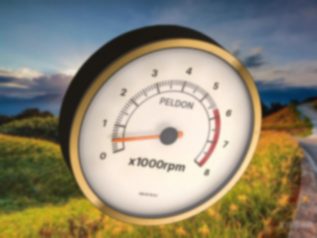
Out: 500 (rpm)
